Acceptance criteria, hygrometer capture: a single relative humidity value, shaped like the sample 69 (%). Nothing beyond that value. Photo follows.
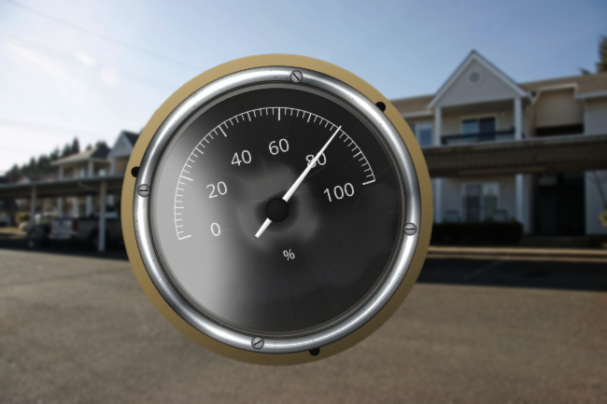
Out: 80 (%)
